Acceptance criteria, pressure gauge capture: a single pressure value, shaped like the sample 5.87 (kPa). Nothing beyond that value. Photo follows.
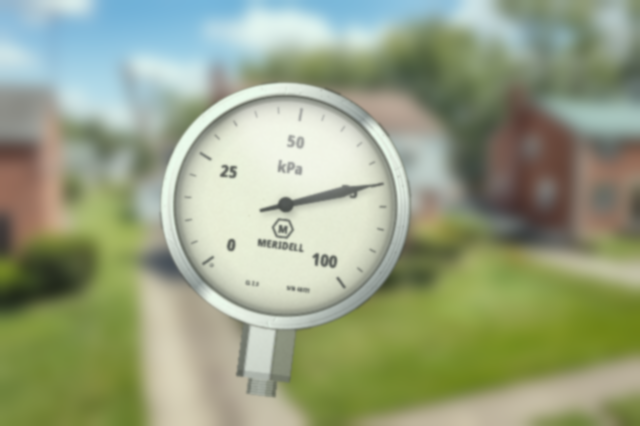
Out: 75 (kPa)
